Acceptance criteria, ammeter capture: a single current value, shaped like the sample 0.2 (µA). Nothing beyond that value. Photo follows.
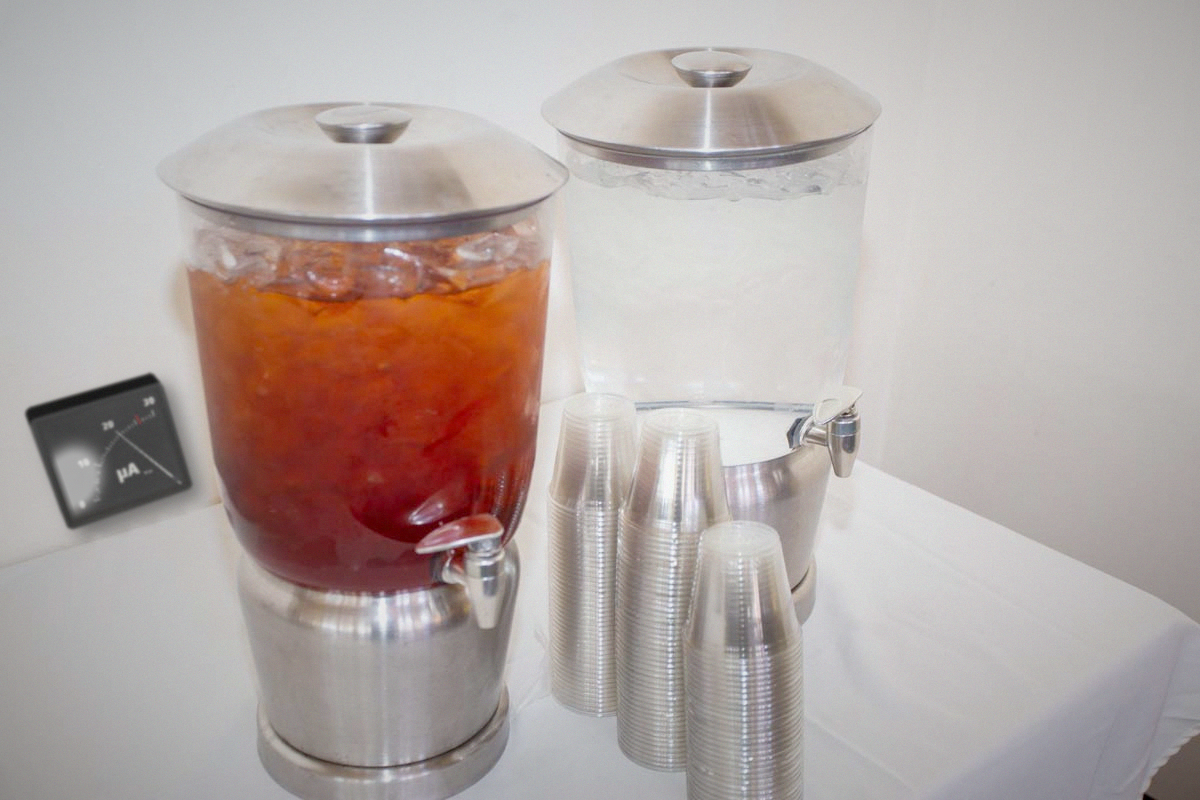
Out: 20 (µA)
